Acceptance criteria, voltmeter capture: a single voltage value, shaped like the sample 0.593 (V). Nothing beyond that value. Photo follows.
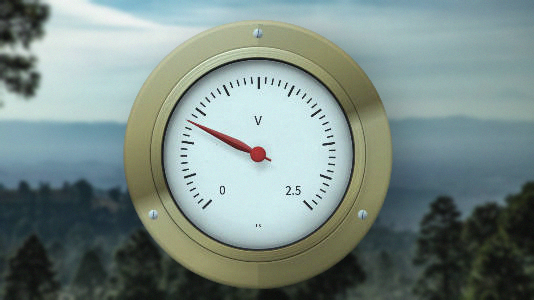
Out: 0.65 (V)
